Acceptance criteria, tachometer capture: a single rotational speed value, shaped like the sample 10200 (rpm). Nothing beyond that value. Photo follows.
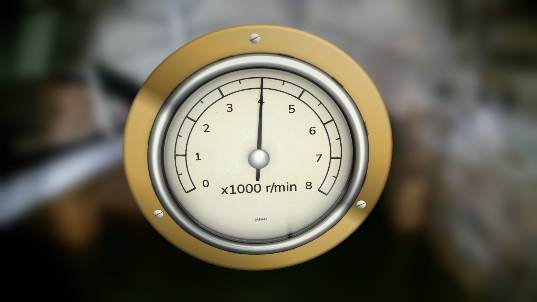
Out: 4000 (rpm)
